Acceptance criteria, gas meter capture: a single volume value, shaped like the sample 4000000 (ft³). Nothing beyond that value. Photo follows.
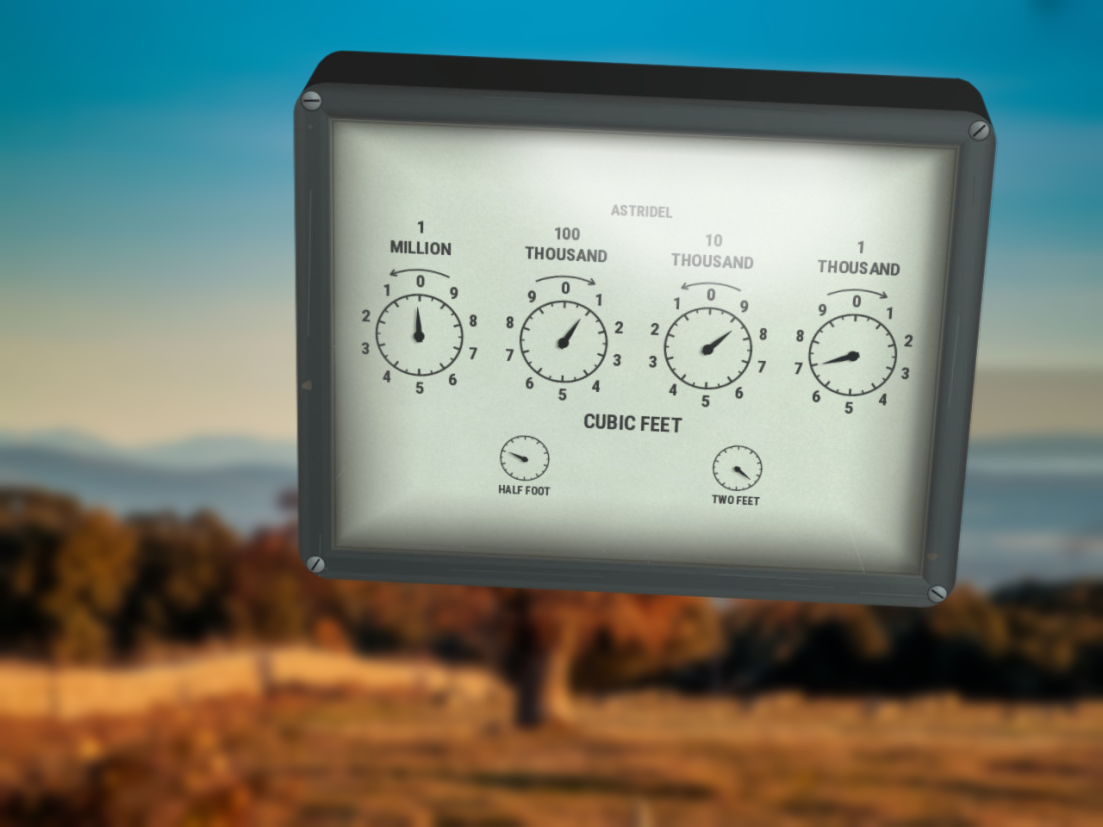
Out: 8700 (ft³)
